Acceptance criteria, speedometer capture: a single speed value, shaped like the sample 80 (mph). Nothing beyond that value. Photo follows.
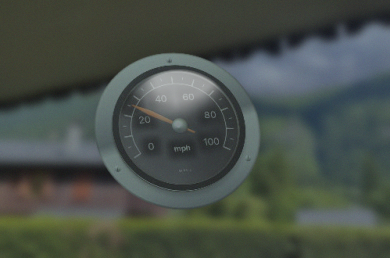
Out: 25 (mph)
